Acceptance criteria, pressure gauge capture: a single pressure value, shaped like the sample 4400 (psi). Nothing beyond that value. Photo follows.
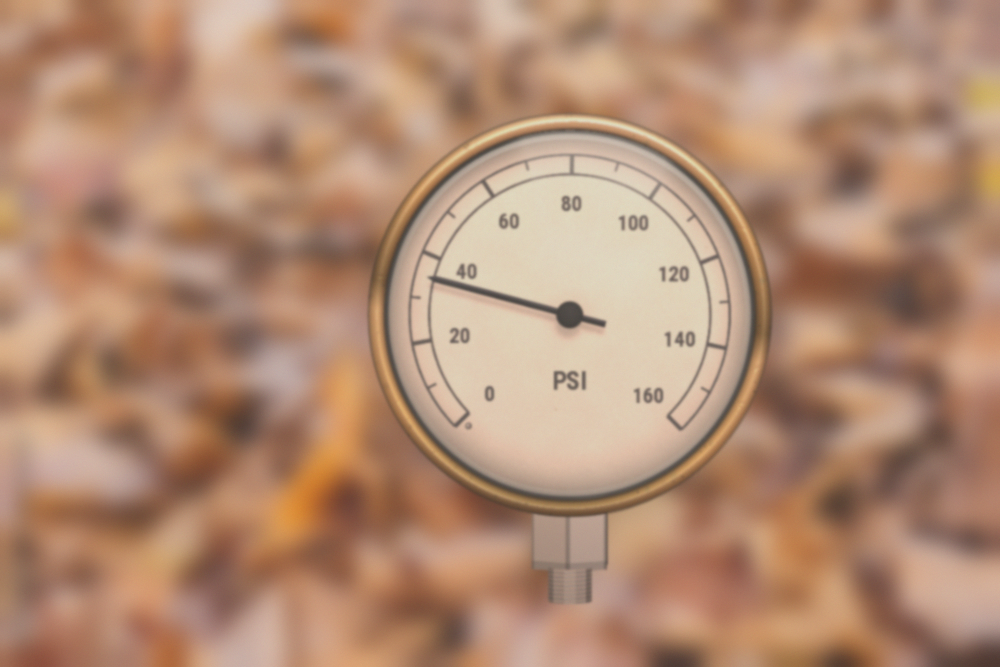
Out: 35 (psi)
